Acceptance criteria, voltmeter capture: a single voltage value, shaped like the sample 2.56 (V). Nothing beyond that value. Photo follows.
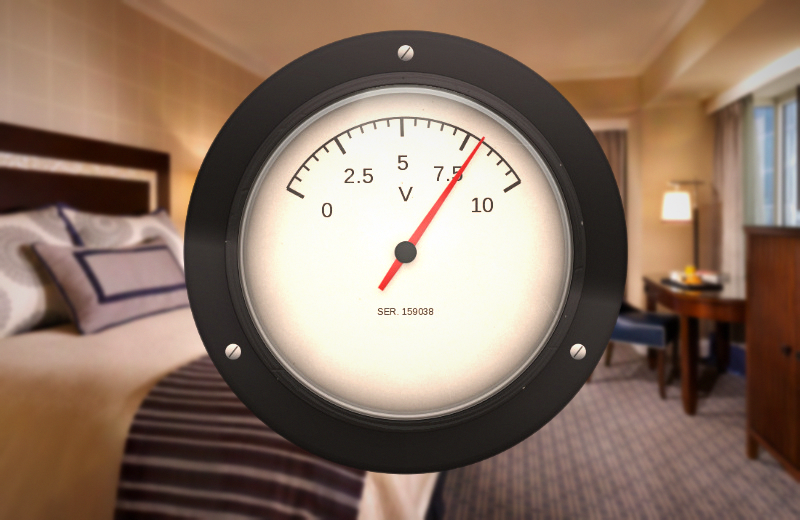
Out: 8 (V)
